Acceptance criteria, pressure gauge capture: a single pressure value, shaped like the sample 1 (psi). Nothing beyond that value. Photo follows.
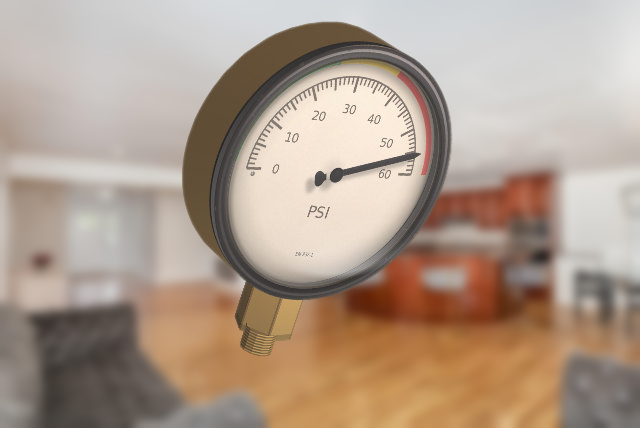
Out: 55 (psi)
